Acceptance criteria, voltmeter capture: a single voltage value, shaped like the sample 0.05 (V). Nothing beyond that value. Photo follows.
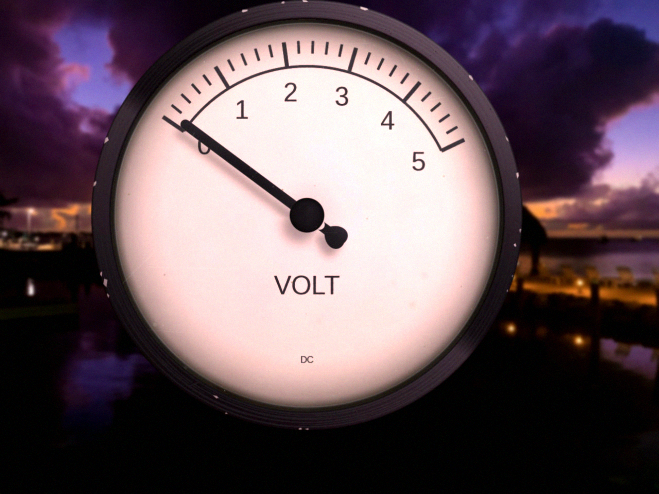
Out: 0.1 (V)
